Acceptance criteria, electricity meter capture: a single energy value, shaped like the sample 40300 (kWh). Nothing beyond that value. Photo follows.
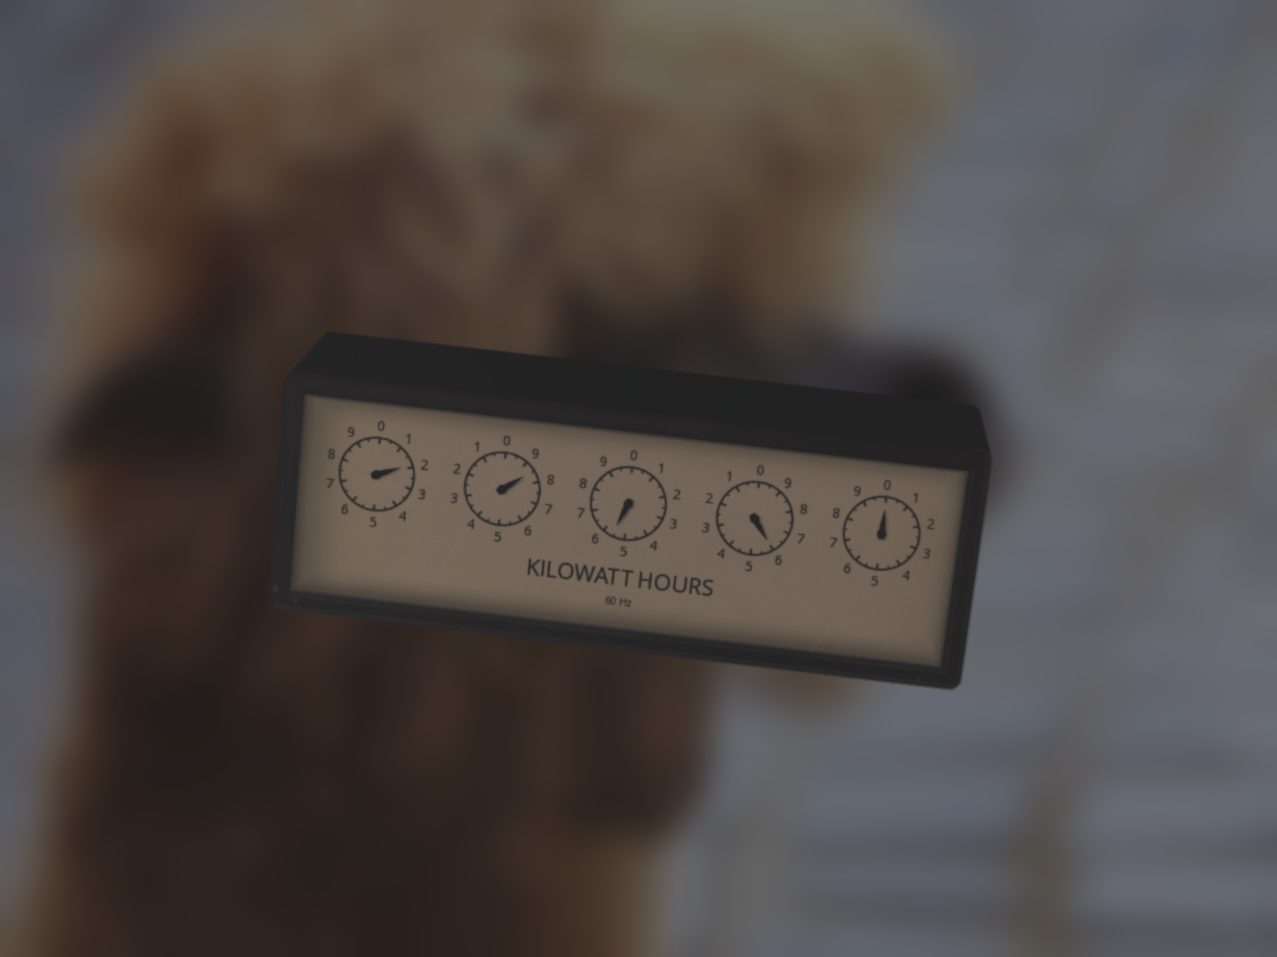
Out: 18560 (kWh)
